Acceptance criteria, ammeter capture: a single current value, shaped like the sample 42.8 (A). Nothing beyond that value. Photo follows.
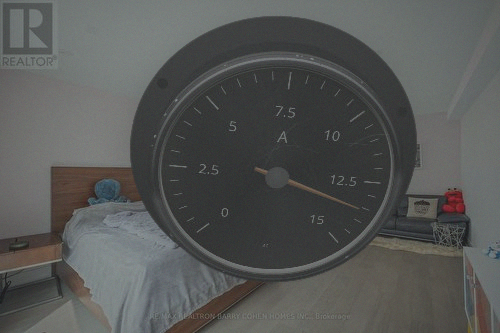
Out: 13.5 (A)
